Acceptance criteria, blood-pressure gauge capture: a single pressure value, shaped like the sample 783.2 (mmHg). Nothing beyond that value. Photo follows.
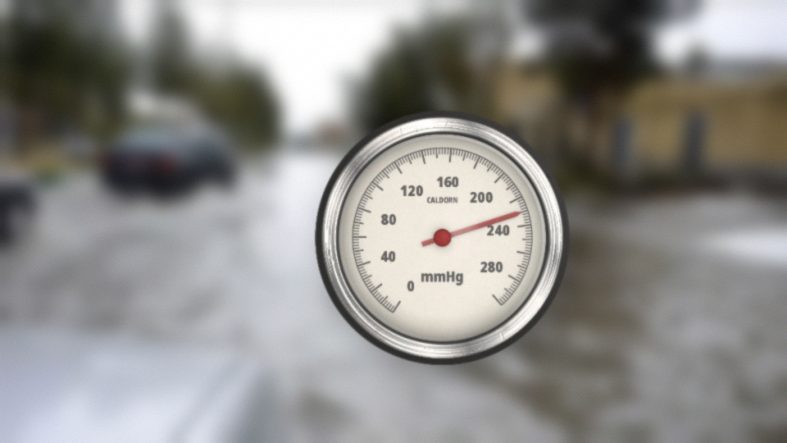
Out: 230 (mmHg)
